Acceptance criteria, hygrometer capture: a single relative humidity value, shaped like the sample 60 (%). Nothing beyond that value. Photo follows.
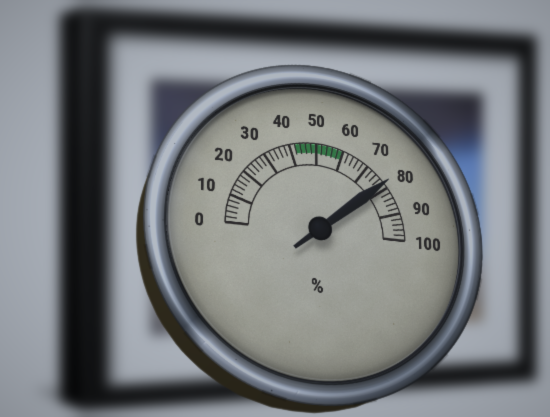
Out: 78 (%)
